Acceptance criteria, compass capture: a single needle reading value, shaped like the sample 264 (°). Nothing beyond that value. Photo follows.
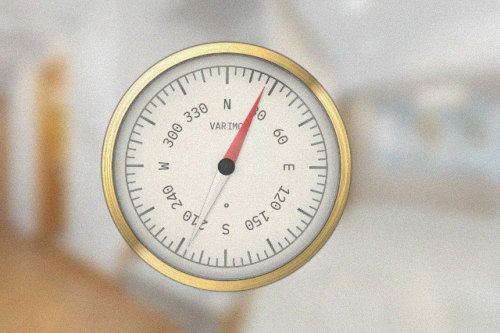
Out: 25 (°)
